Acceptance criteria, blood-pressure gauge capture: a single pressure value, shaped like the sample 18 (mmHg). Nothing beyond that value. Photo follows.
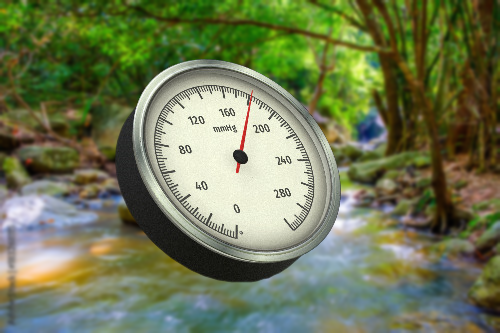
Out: 180 (mmHg)
